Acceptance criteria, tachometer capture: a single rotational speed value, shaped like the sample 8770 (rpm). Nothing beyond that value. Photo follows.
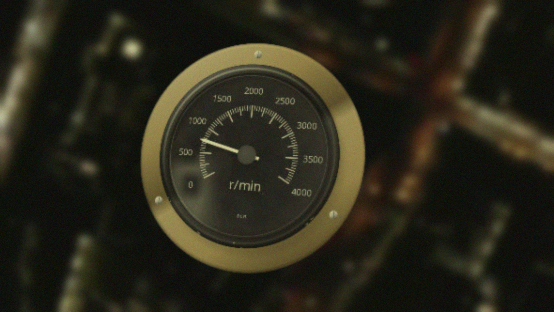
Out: 750 (rpm)
